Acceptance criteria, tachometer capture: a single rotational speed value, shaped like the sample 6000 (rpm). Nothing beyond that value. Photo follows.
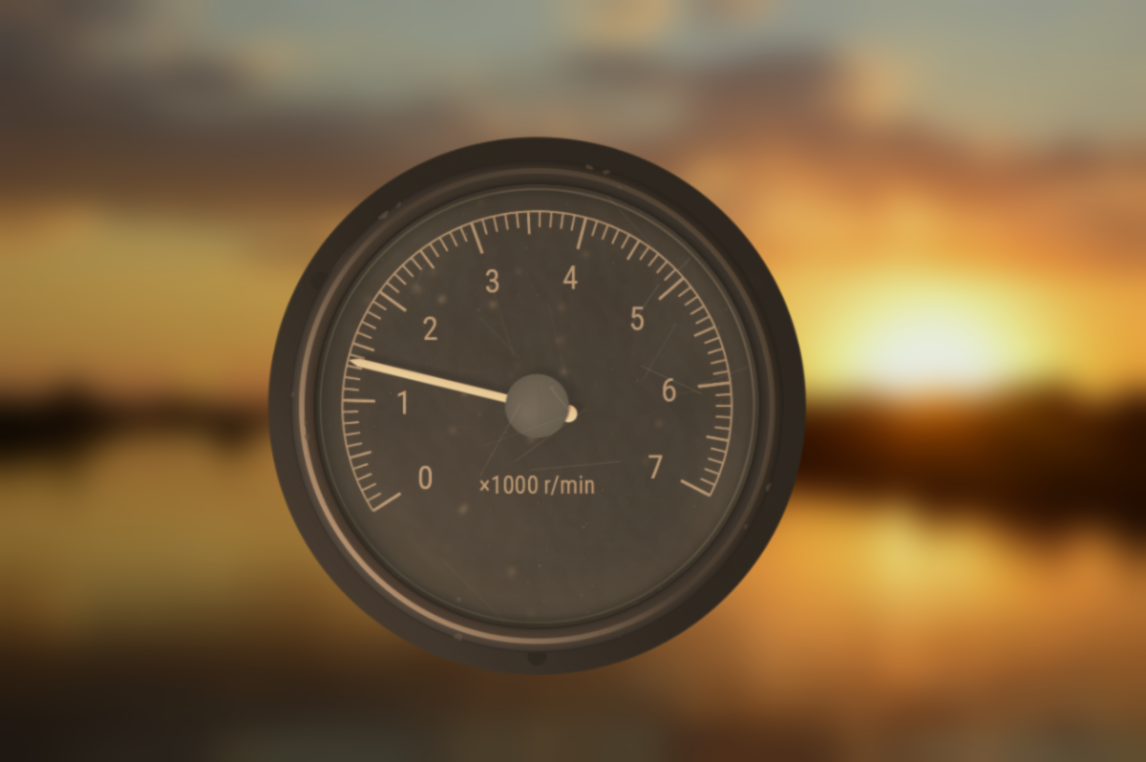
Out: 1350 (rpm)
